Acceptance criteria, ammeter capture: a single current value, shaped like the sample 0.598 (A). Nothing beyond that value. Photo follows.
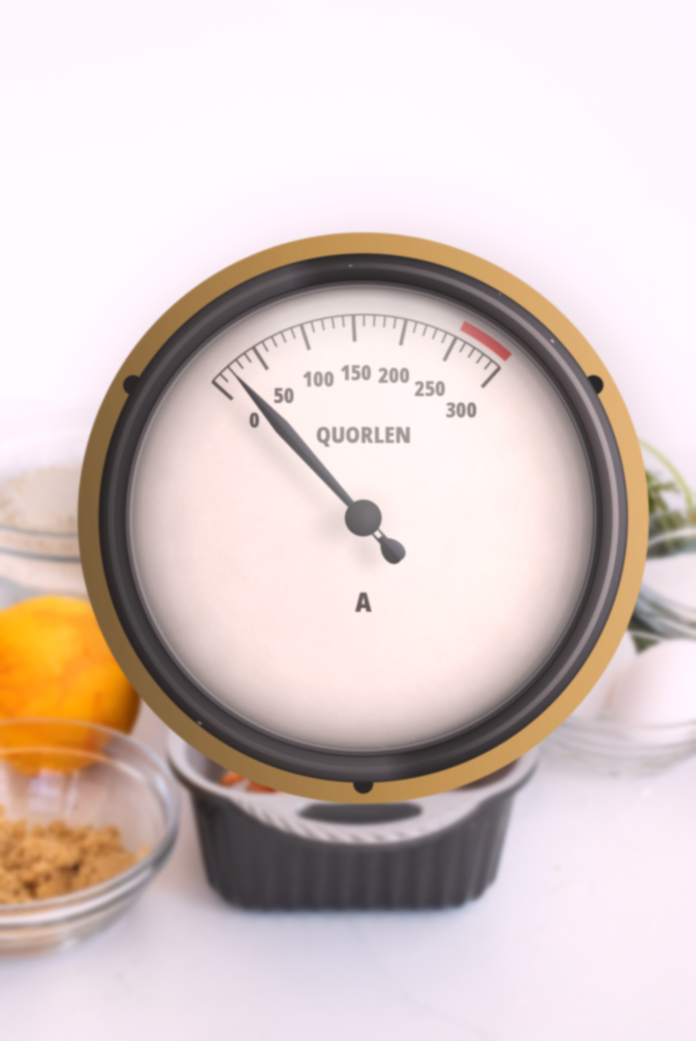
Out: 20 (A)
